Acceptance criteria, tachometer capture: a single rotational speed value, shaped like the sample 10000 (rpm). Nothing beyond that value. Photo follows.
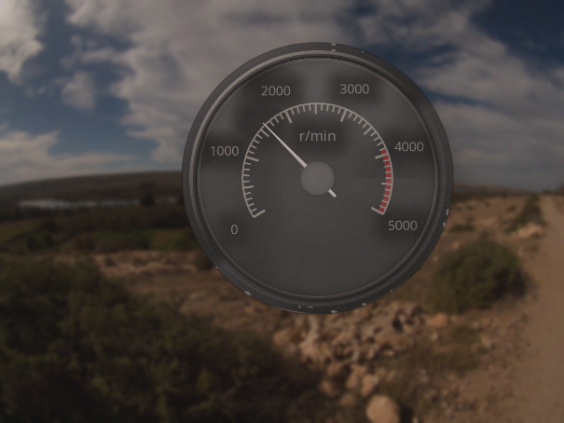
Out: 1600 (rpm)
